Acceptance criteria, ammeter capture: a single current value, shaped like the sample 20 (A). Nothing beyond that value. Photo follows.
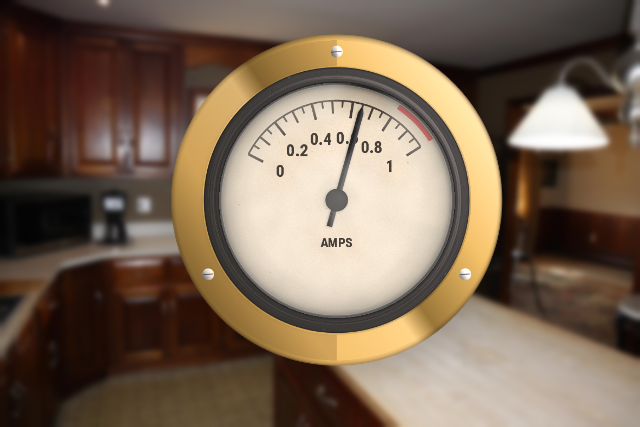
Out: 0.65 (A)
